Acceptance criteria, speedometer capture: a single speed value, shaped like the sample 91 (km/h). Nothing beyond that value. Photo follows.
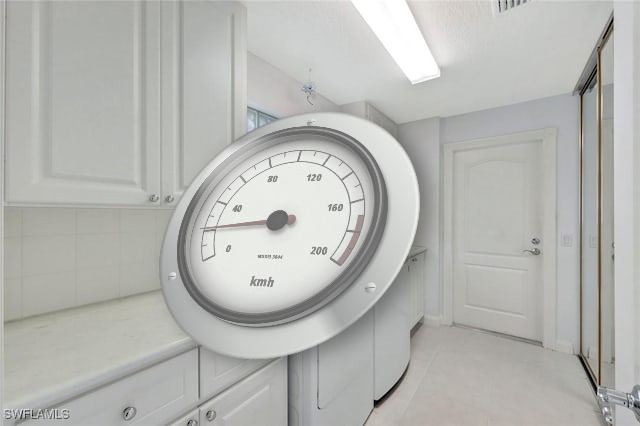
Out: 20 (km/h)
